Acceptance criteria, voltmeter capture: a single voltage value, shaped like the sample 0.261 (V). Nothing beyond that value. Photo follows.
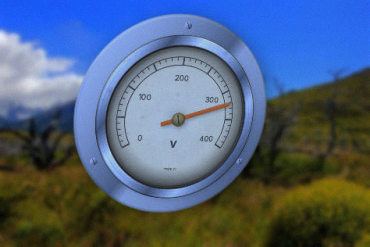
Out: 320 (V)
